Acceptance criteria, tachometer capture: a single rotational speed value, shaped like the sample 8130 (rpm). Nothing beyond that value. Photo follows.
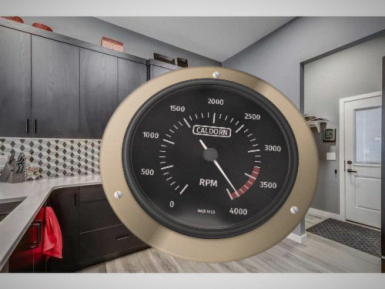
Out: 3900 (rpm)
